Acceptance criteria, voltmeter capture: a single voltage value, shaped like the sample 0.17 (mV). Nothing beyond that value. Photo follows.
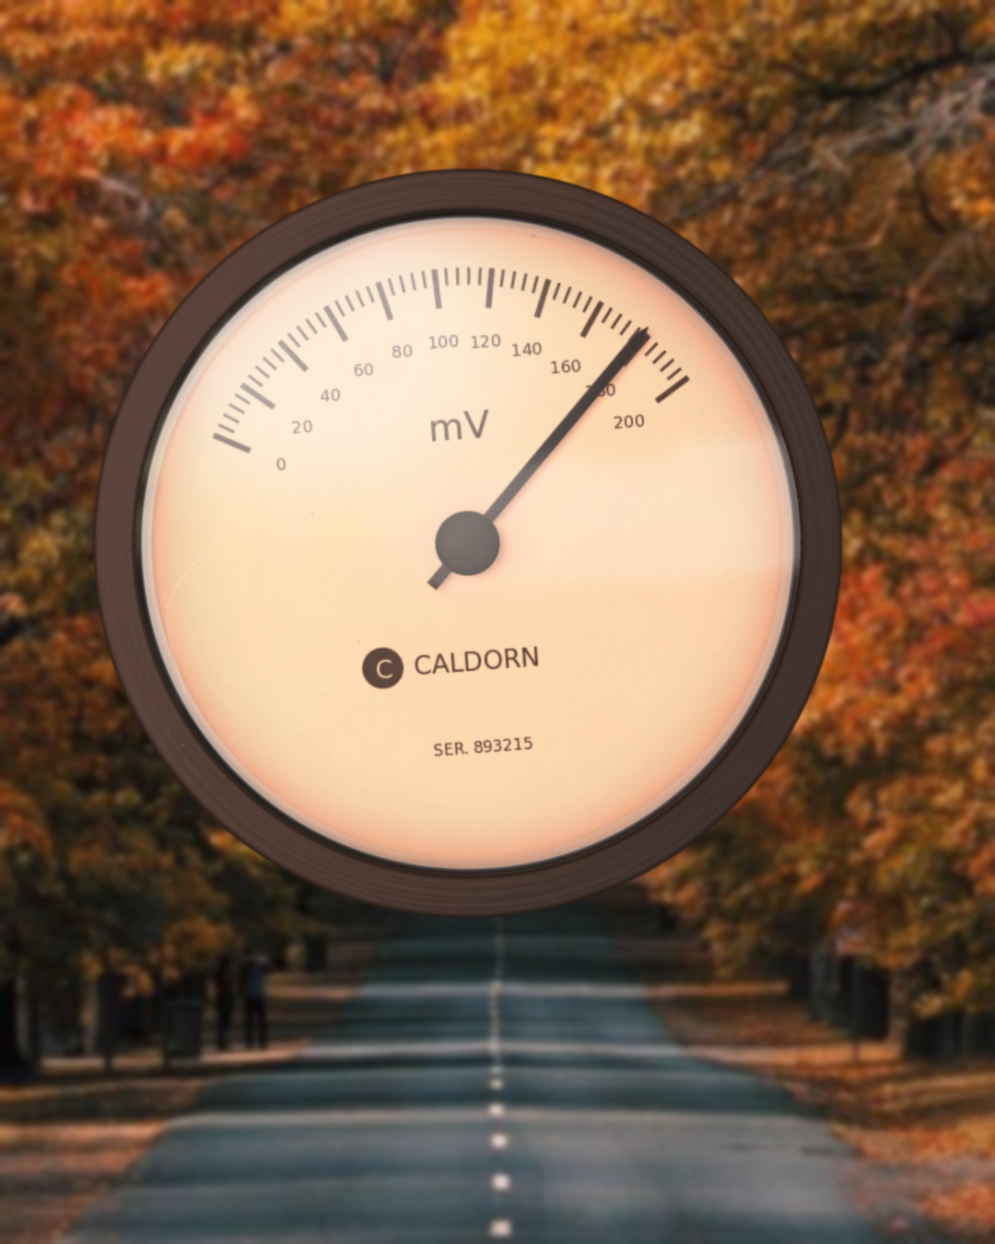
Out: 178 (mV)
